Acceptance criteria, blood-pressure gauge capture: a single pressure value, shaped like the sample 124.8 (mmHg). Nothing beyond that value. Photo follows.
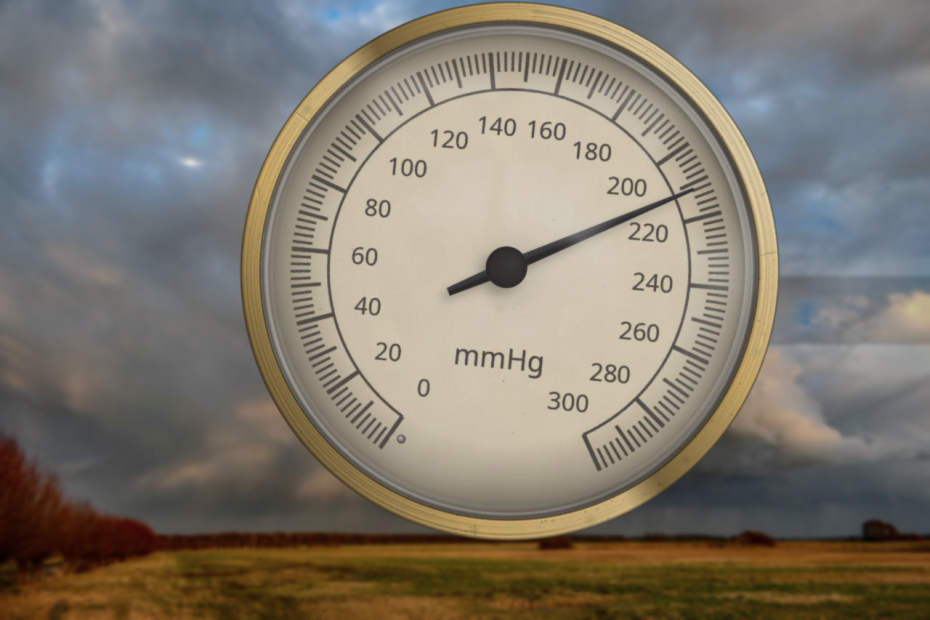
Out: 212 (mmHg)
